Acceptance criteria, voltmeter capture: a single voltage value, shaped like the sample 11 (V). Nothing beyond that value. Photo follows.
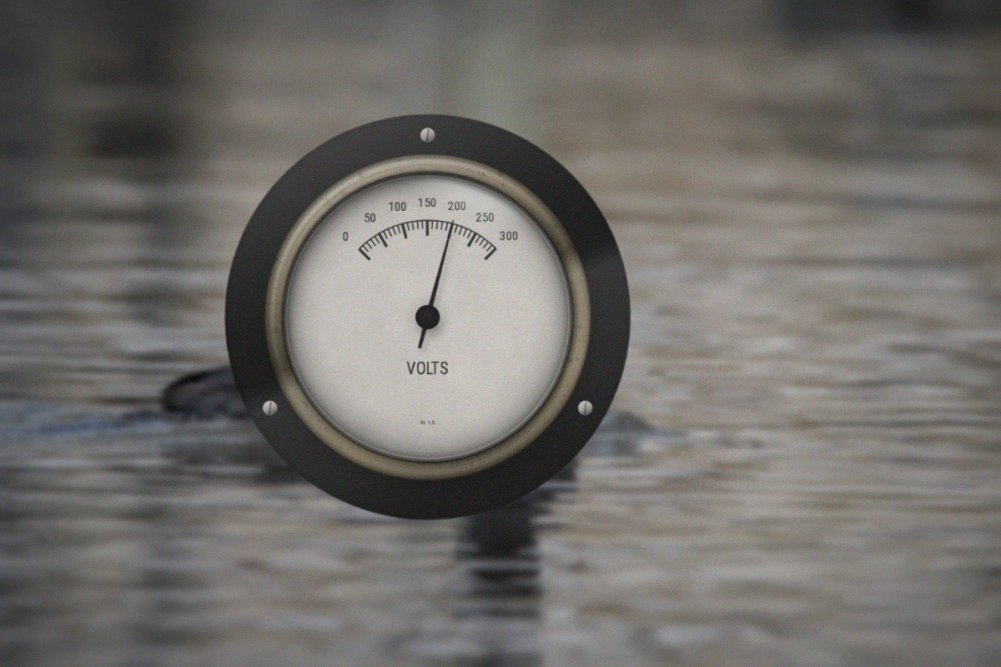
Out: 200 (V)
